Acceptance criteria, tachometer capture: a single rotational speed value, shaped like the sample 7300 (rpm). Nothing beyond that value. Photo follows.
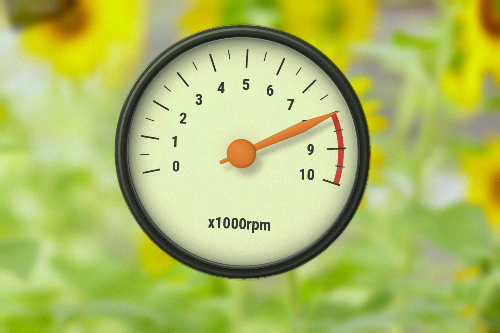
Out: 8000 (rpm)
